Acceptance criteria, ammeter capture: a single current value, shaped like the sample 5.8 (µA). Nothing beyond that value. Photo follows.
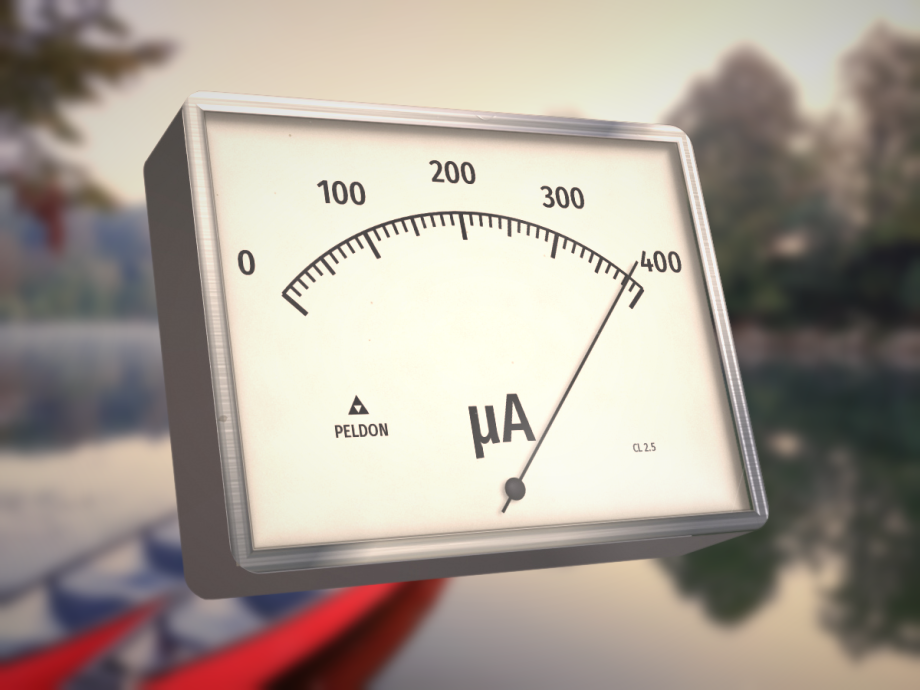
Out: 380 (µA)
